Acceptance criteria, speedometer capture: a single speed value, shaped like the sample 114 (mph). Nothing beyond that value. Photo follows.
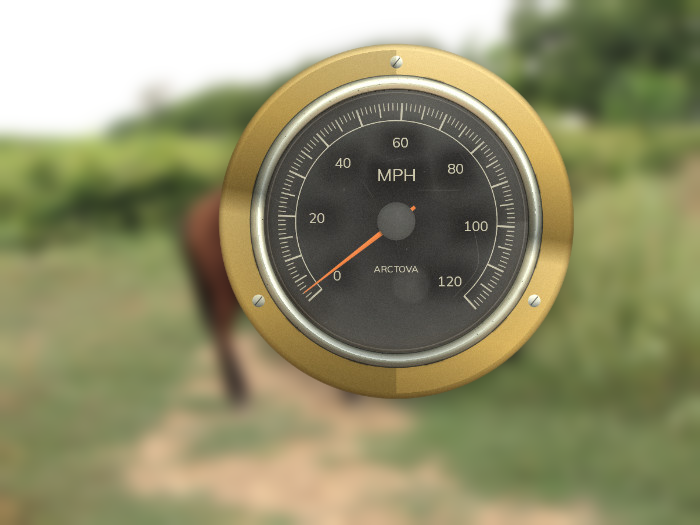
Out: 2 (mph)
